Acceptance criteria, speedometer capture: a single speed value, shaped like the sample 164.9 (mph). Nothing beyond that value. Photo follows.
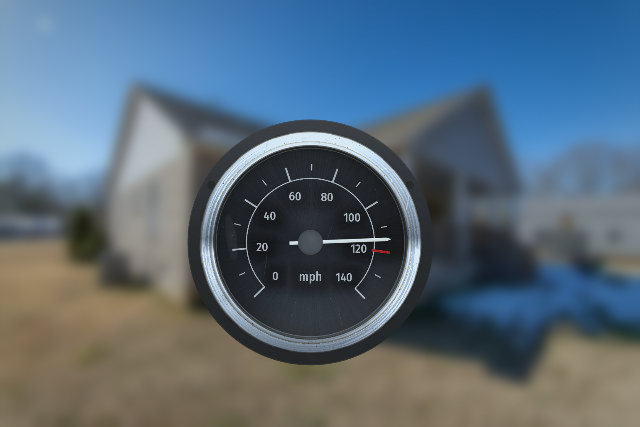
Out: 115 (mph)
